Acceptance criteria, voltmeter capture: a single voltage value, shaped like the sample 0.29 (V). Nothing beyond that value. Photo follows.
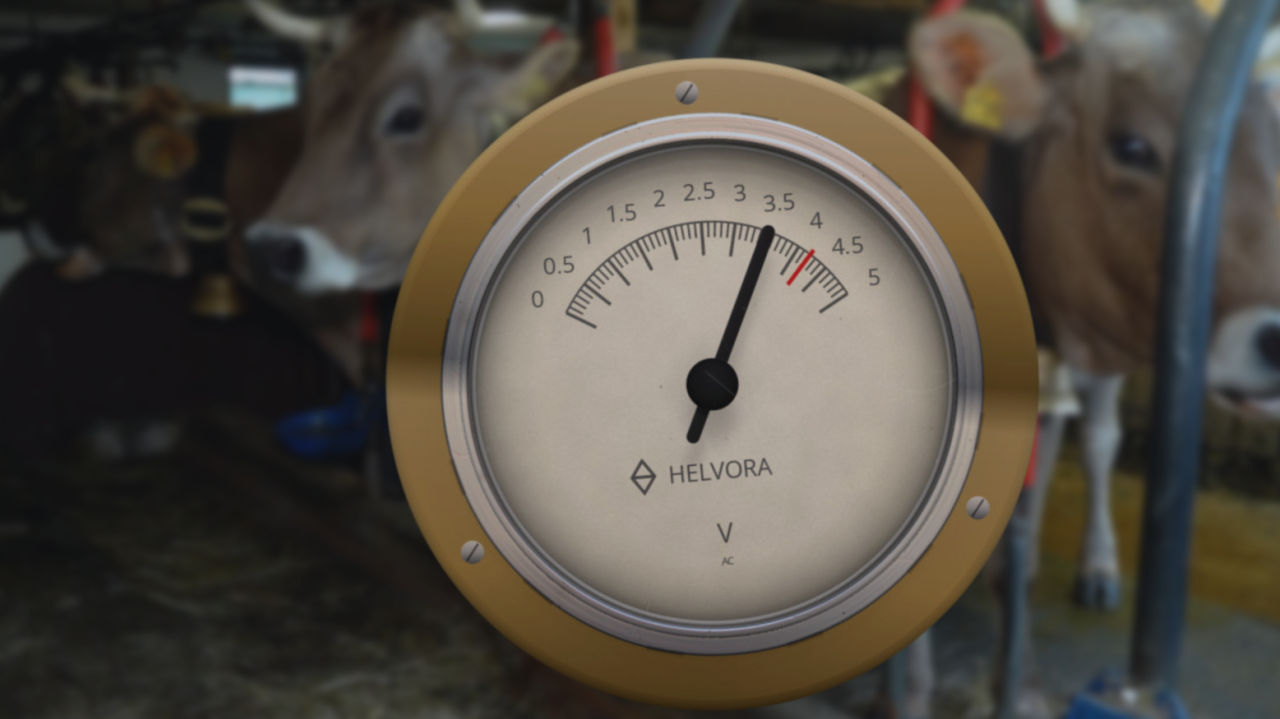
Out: 3.5 (V)
